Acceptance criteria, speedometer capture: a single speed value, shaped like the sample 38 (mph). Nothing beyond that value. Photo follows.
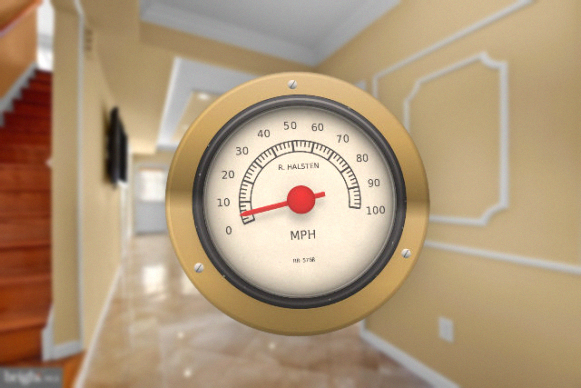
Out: 4 (mph)
